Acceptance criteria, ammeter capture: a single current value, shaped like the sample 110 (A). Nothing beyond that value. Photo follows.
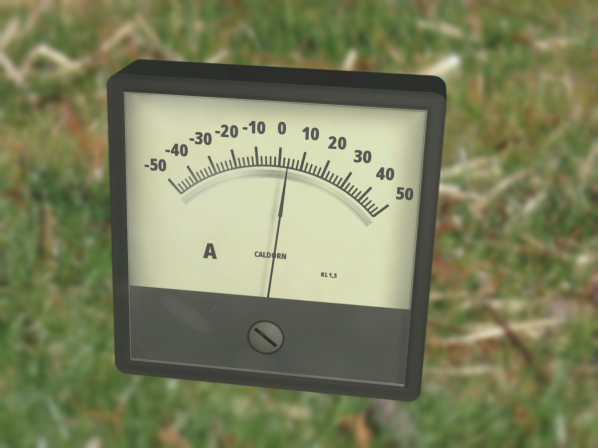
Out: 4 (A)
